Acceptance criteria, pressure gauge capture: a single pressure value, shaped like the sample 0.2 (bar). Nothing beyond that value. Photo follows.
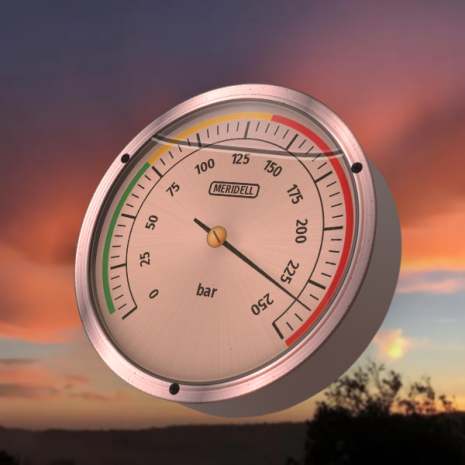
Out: 235 (bar)
